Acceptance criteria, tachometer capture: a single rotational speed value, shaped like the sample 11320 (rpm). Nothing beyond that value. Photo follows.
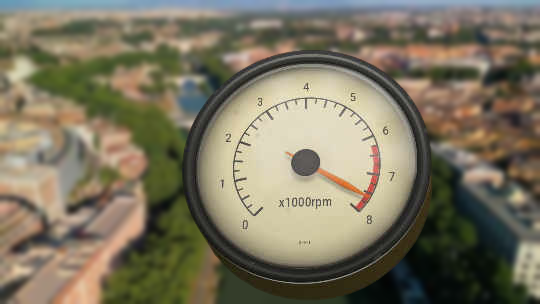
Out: 7625 (rpm)
